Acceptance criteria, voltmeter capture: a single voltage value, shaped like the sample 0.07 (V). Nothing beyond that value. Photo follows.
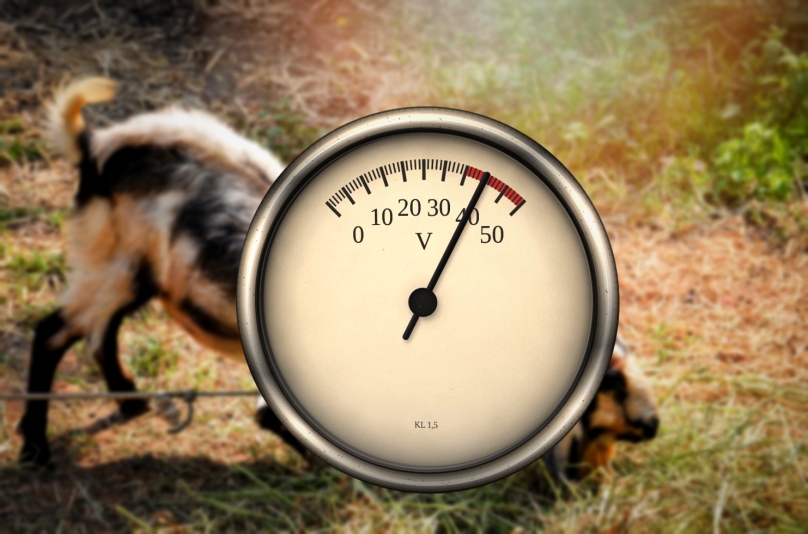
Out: 40 (V)
